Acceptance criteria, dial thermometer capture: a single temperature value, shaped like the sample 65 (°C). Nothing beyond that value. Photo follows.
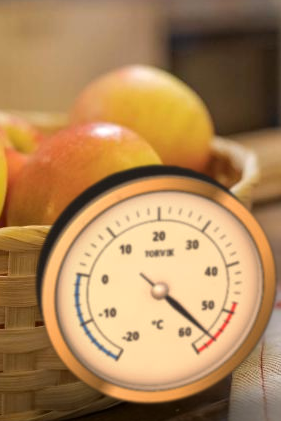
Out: 56 (°C)
